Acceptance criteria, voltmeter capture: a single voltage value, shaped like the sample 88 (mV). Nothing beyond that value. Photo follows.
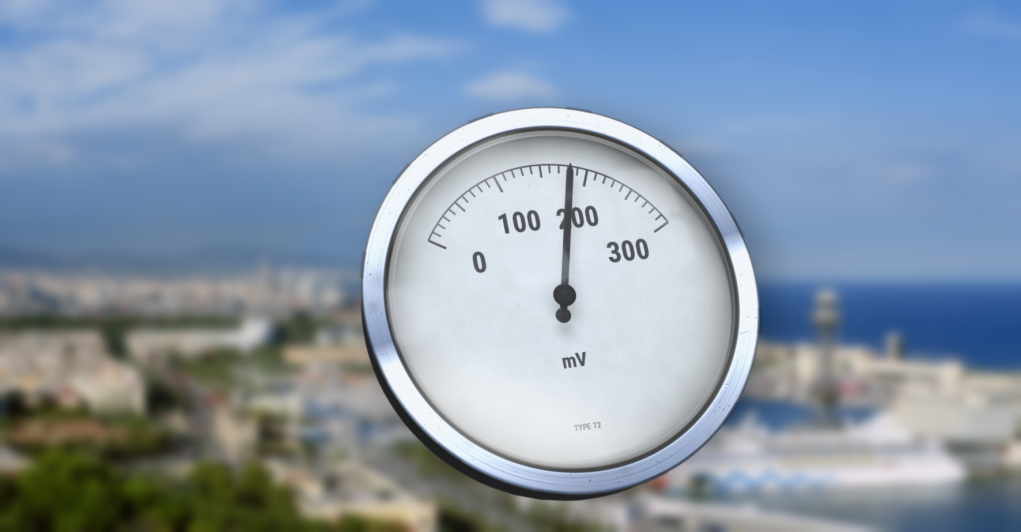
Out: 180 (mV)
